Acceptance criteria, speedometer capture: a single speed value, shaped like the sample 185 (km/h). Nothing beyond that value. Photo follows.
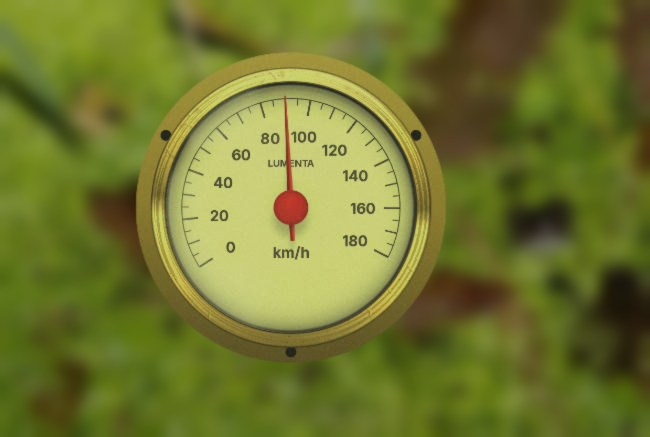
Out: 90 (km/h)
